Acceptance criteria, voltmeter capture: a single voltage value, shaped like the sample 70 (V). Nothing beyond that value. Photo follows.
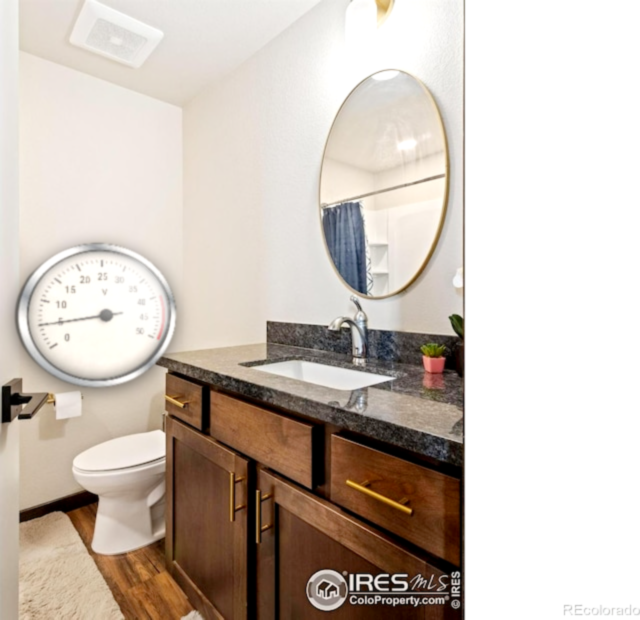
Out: 5 (V)
